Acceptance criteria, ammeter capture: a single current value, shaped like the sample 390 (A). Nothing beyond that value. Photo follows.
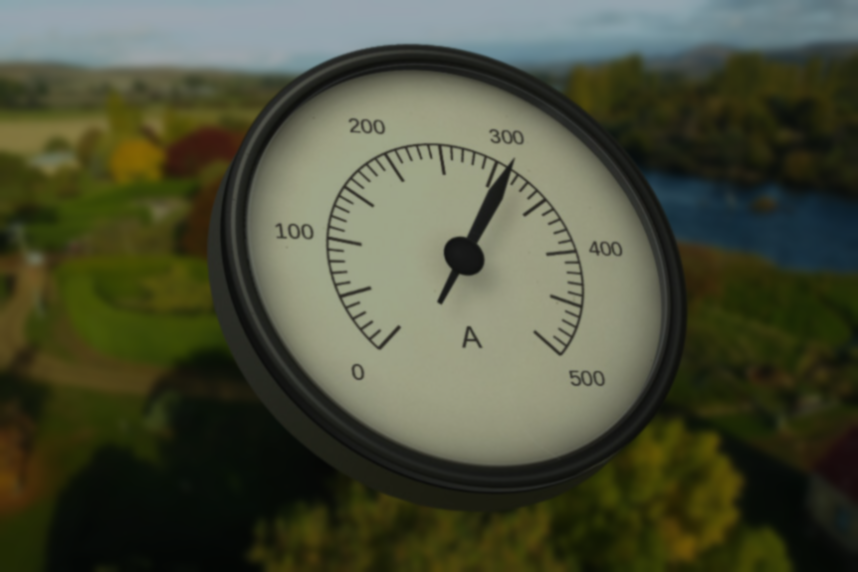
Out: 310 (A)
